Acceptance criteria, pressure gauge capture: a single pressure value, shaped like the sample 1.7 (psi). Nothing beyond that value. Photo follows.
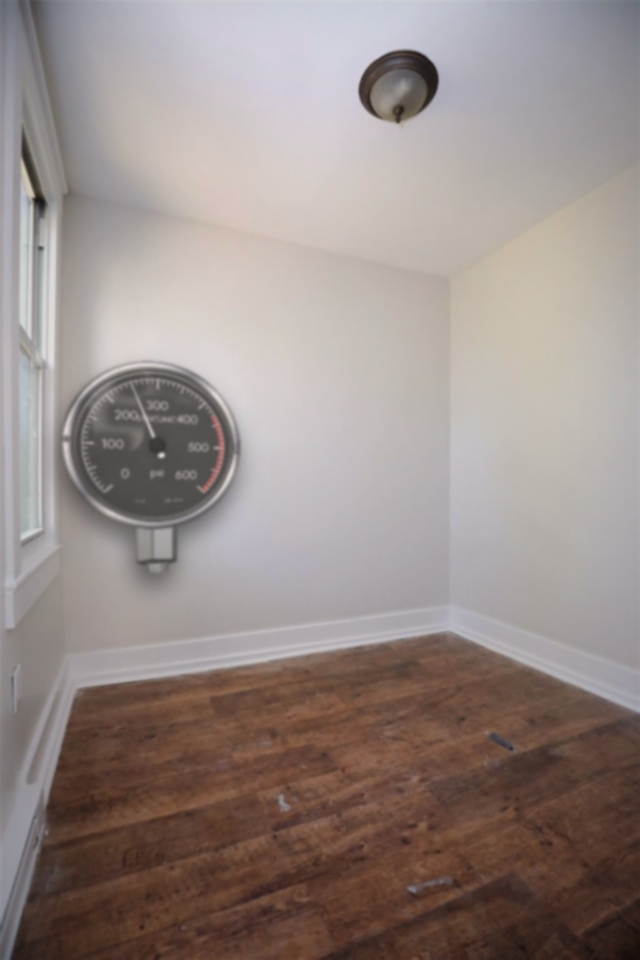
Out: 250 (psi)
